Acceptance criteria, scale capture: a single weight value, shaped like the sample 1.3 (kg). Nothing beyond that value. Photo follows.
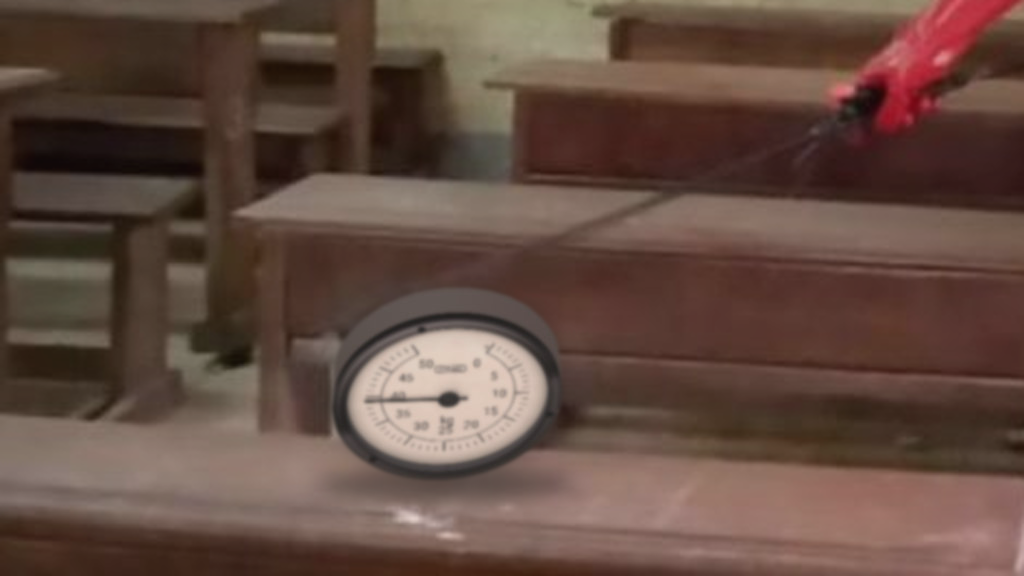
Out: 40 (kg)
